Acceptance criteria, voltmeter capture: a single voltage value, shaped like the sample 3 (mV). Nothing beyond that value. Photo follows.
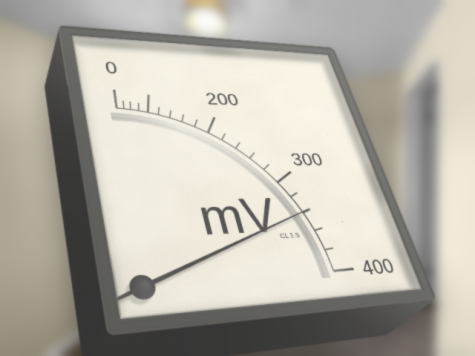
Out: 340 (mV)
